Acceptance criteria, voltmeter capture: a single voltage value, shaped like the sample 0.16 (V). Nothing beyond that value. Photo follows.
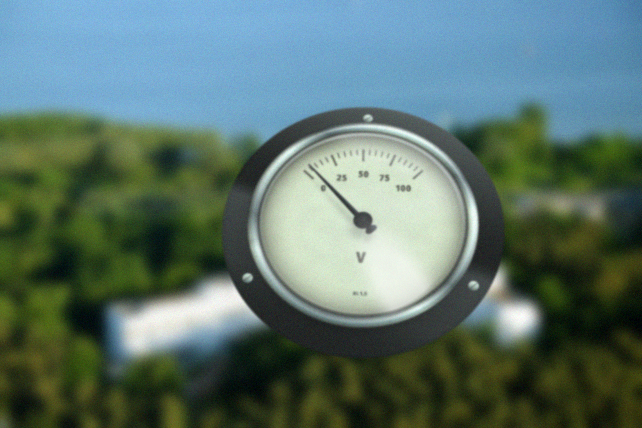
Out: 5 (V)
